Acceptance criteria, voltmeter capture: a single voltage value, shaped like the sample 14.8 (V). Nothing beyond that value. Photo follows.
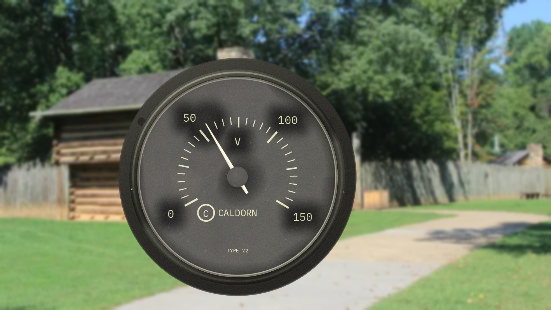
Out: 55 (V)
